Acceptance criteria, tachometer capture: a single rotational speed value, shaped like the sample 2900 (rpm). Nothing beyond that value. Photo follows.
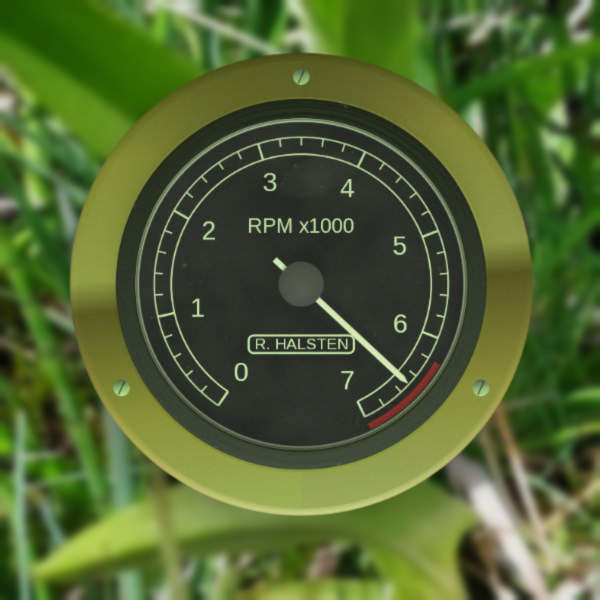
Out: 6500 (rpm)
